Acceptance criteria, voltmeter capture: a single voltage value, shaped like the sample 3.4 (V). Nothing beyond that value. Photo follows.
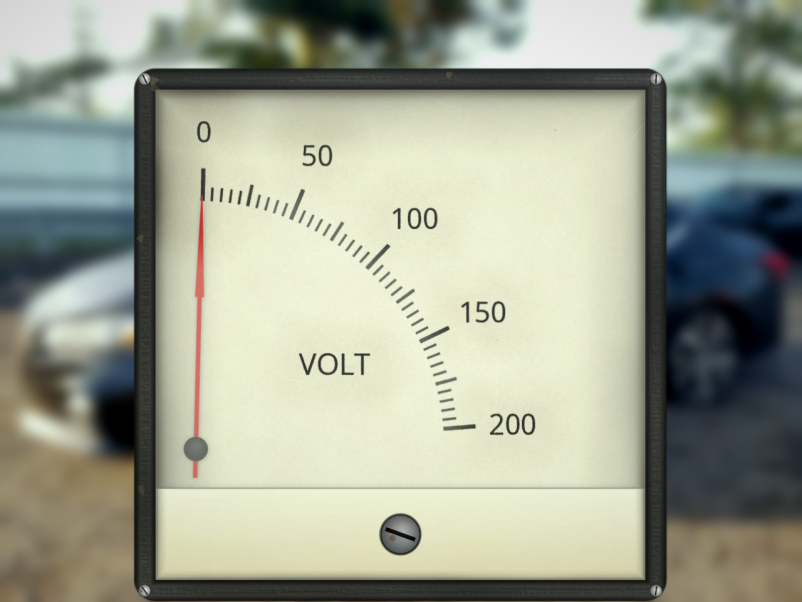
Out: 0 (V)
